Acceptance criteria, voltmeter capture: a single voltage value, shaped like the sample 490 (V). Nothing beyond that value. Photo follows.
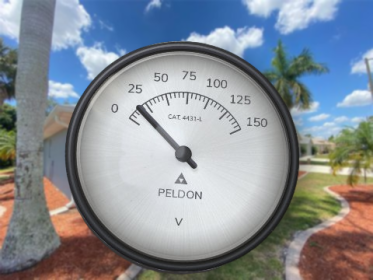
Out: 15 (V)
